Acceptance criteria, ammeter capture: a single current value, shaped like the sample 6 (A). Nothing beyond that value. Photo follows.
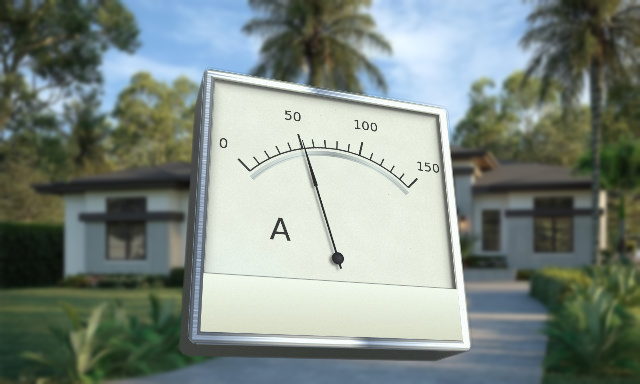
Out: 50 (A)
